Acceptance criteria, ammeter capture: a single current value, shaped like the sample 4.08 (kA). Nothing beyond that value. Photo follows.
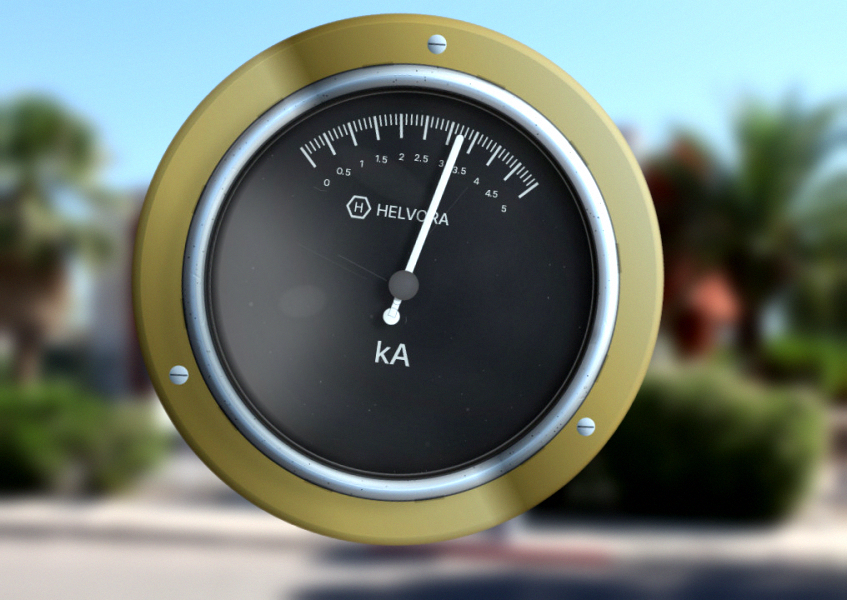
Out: 3.2 (kA)
